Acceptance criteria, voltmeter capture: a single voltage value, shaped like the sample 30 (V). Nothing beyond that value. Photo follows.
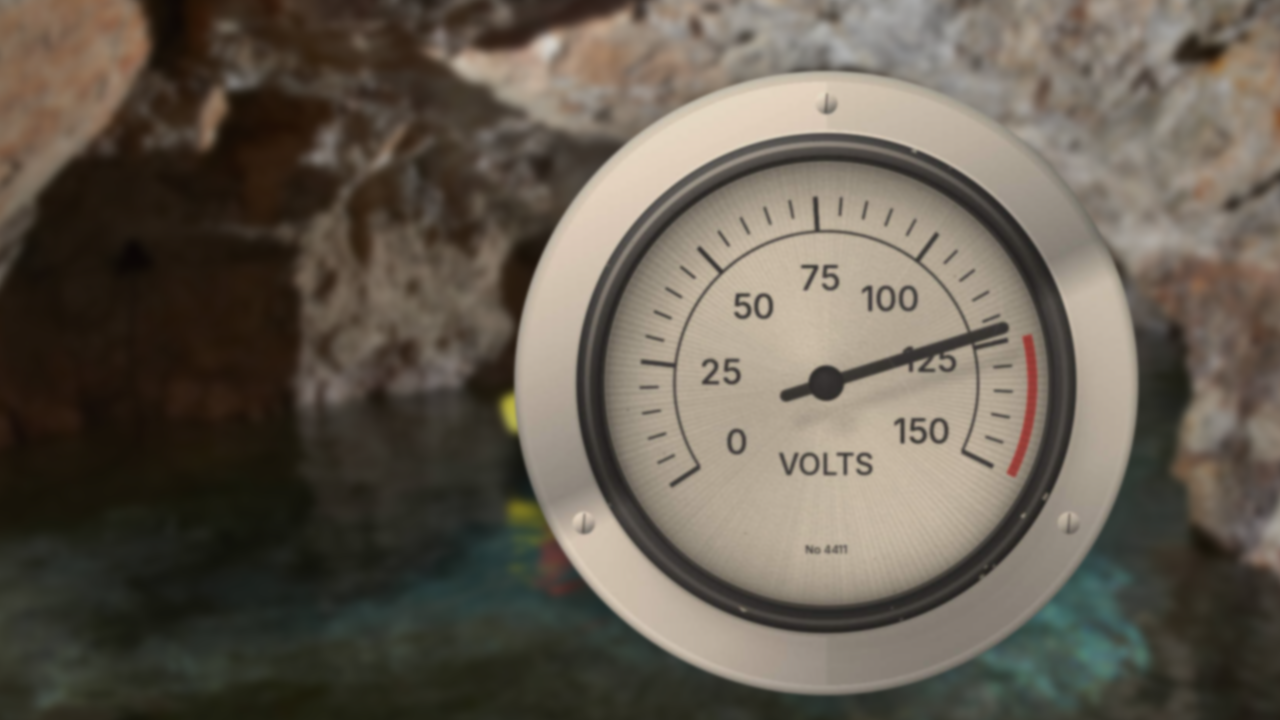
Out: 122.5 (V)
